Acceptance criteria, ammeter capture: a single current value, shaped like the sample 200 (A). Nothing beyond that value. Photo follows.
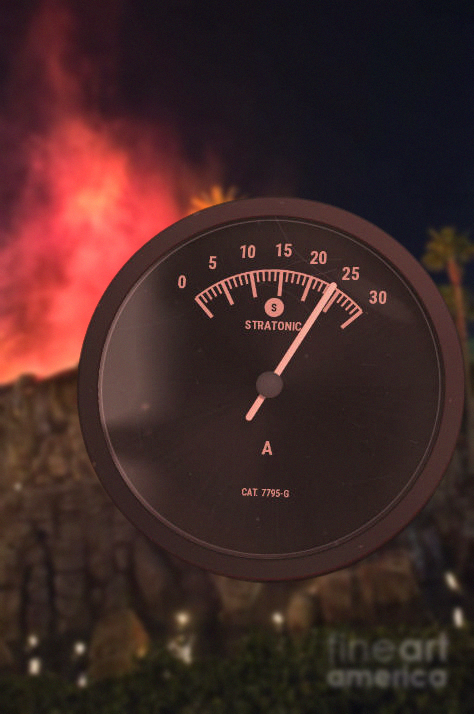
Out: 24 (A)
